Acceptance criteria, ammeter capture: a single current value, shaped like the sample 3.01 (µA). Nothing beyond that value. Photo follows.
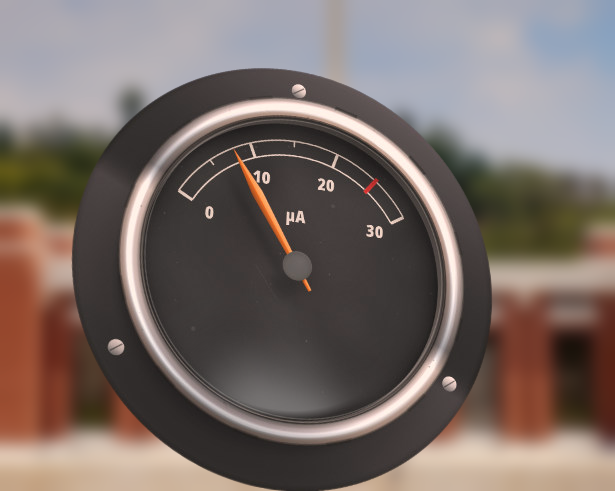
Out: 7.5 (µA)
